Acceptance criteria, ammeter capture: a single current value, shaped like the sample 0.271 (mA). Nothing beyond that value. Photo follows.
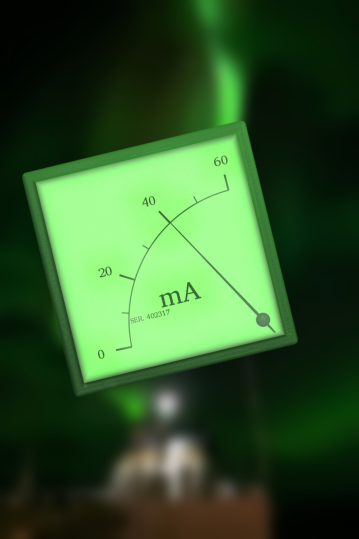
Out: 40 (mA)
